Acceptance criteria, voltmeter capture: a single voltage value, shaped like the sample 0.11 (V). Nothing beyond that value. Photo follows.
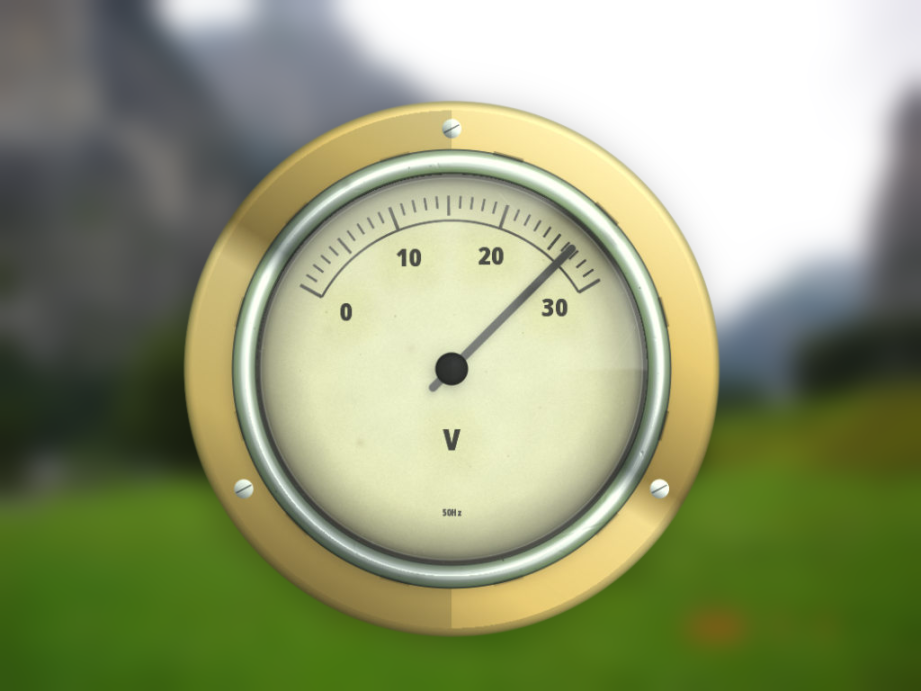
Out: 26.5 (V)
